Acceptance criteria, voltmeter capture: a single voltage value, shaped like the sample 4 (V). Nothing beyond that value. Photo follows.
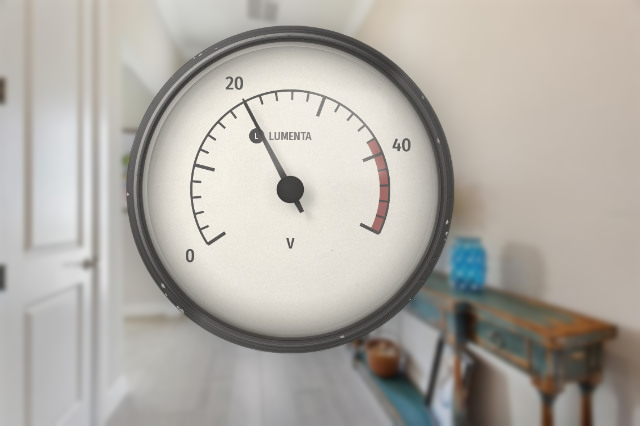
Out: 20 (V)
